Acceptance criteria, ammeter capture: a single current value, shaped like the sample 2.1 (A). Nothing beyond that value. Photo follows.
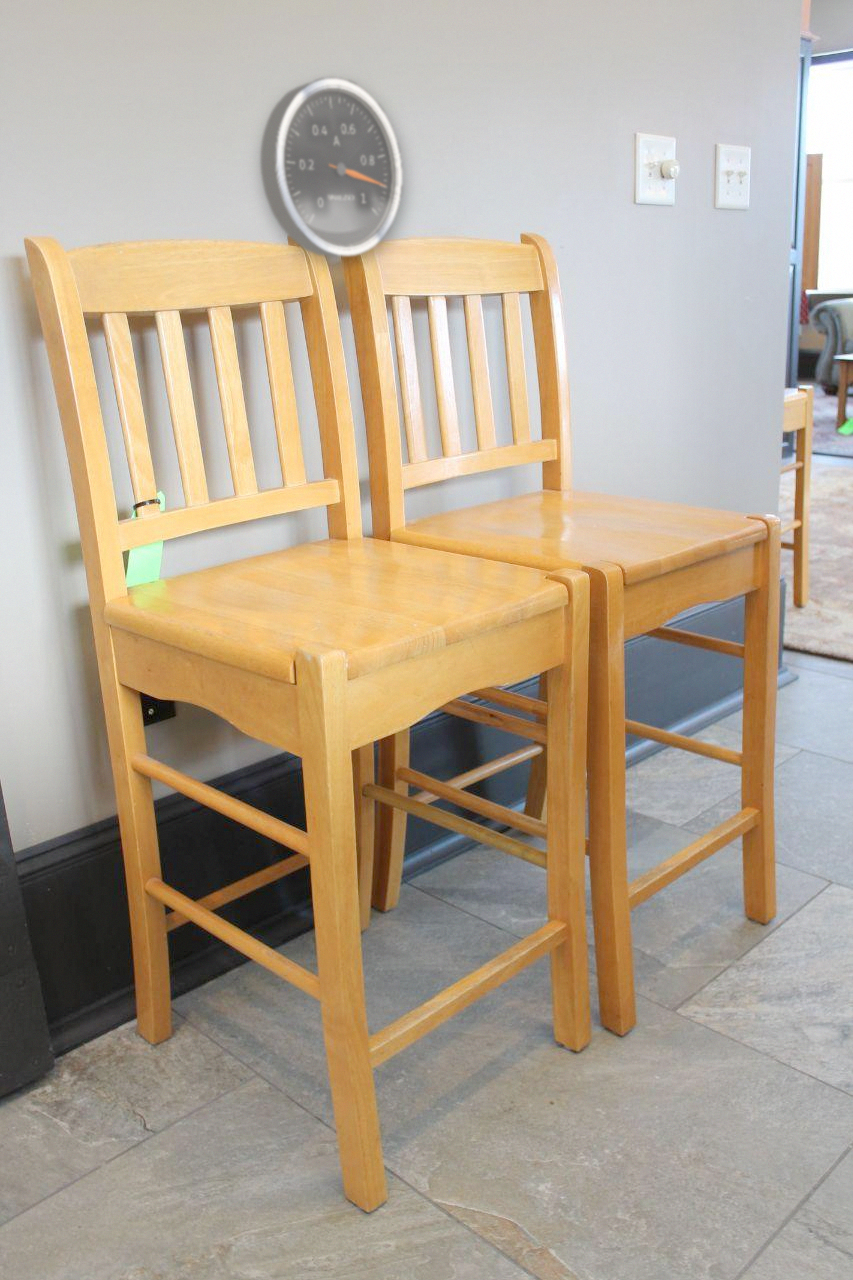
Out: 0.9 (A)
